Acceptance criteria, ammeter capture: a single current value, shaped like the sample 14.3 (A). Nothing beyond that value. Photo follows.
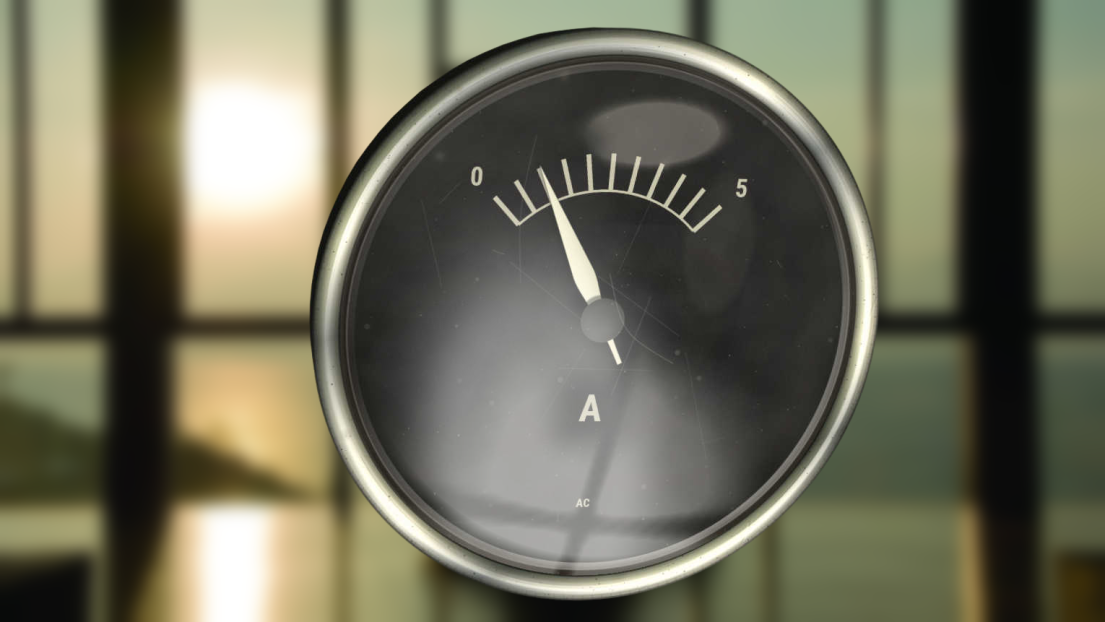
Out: 1 (A)
